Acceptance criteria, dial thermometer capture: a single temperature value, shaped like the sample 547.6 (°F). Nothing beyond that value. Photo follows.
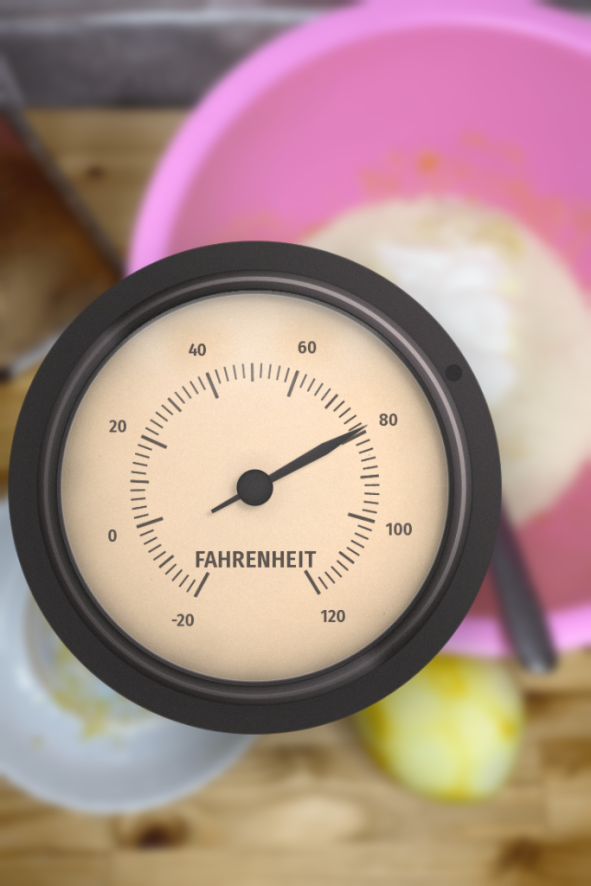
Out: 79 (°F)
